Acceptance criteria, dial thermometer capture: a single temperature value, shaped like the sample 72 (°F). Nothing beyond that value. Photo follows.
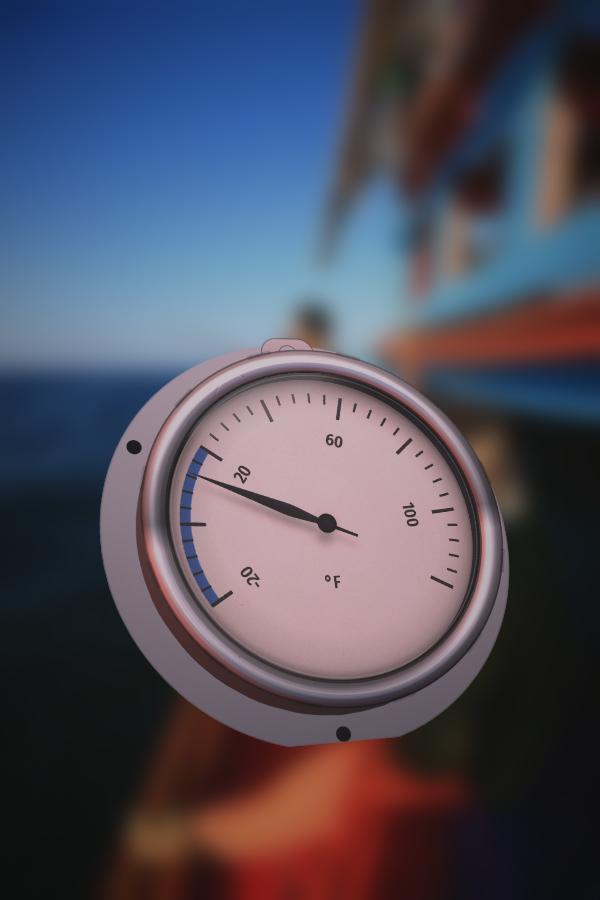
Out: 12 (°F)
